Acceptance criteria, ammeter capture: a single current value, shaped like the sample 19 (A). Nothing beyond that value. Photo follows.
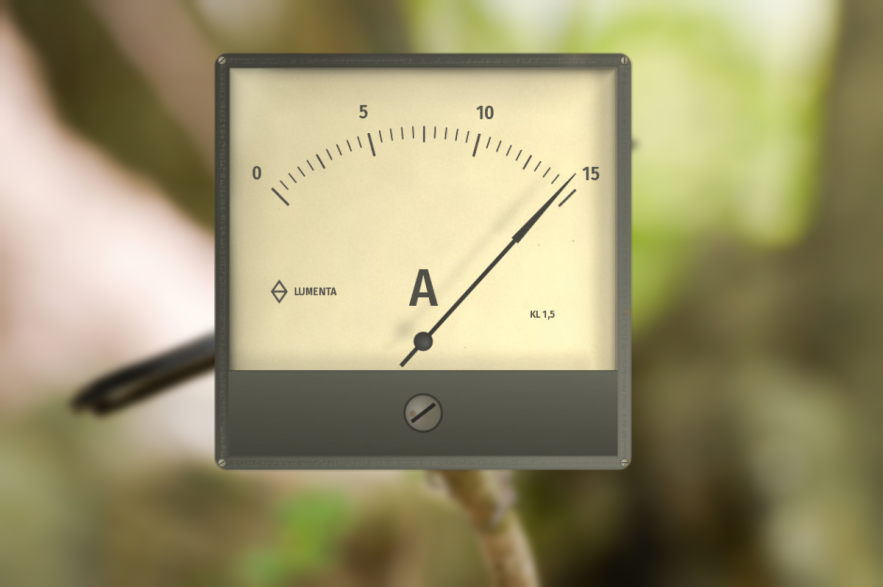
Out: 14.5 (A)
